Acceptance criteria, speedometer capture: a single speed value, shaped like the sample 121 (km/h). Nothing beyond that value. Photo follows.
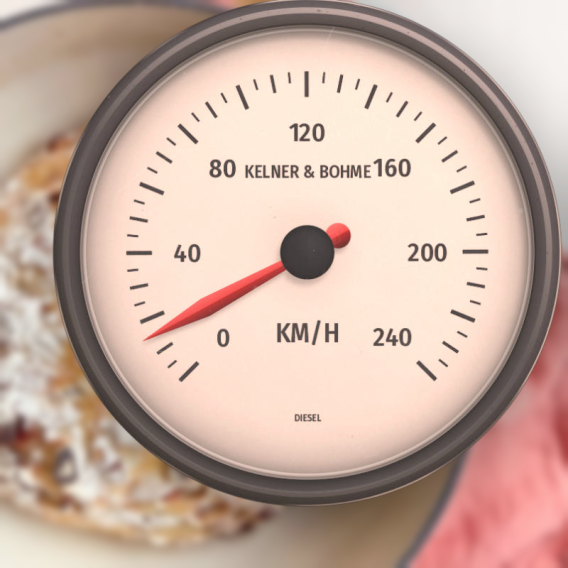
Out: 15 (km/h)
